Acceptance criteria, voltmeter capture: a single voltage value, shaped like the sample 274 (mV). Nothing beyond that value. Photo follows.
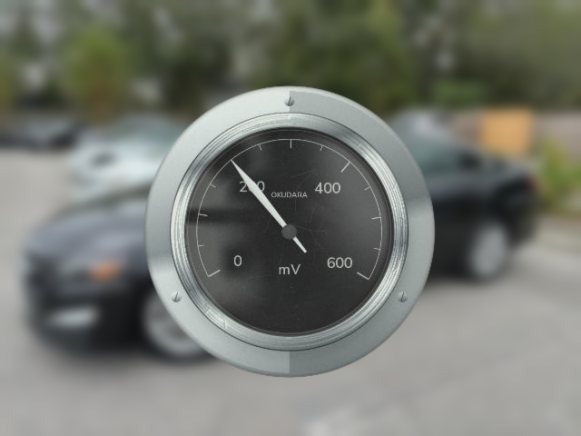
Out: 200 (mV)
